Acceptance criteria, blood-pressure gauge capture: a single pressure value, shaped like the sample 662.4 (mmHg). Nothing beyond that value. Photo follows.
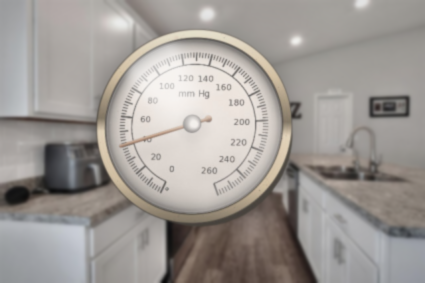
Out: 40 (mmHg)
